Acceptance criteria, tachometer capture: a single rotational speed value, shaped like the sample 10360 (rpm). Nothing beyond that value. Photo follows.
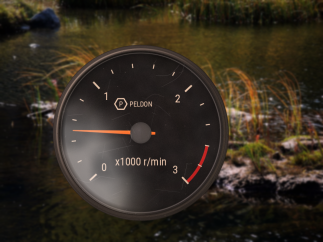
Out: 500 (rpm)
